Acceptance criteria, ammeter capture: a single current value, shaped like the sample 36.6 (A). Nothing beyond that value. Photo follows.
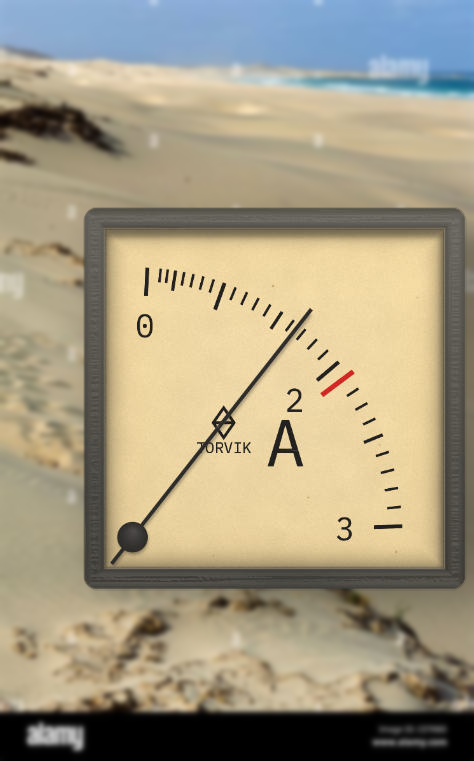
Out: 1.65 (A)
